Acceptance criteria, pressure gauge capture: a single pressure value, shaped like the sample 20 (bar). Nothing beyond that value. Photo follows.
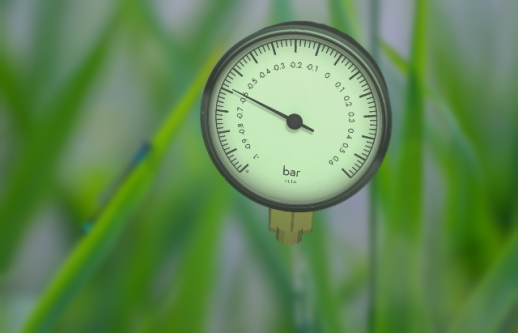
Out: -0.58 (bar)
